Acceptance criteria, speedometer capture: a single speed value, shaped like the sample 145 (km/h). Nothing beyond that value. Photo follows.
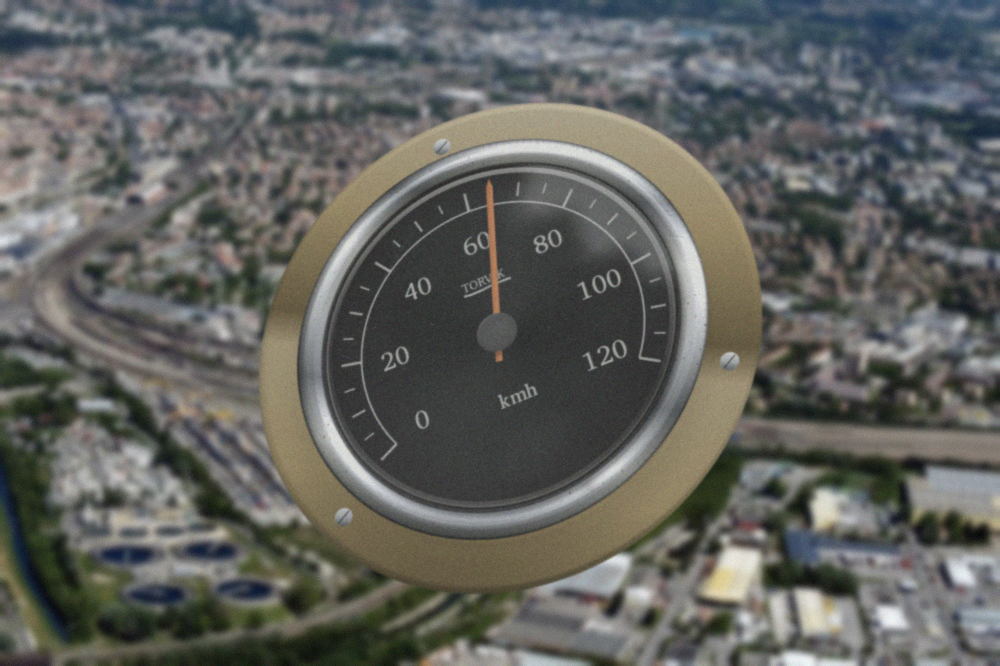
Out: 65 (km/h)
